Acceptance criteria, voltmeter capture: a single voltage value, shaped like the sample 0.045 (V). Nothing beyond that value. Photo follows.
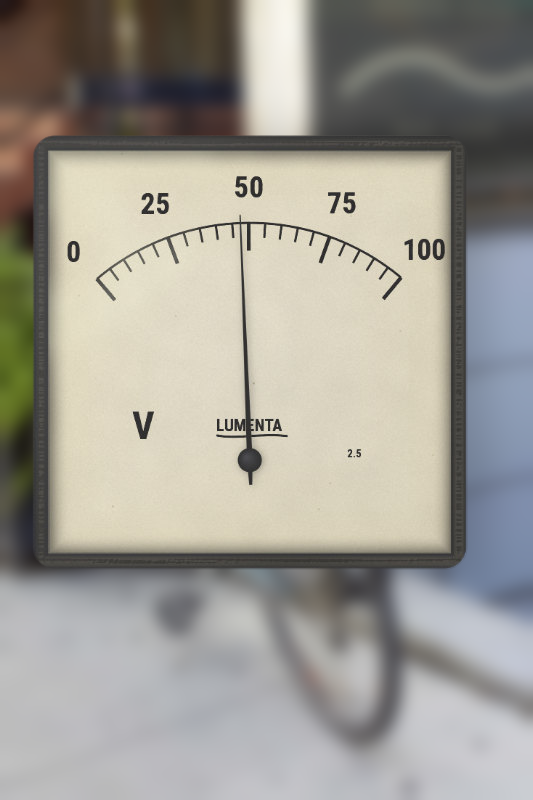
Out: 47.5 (V)
